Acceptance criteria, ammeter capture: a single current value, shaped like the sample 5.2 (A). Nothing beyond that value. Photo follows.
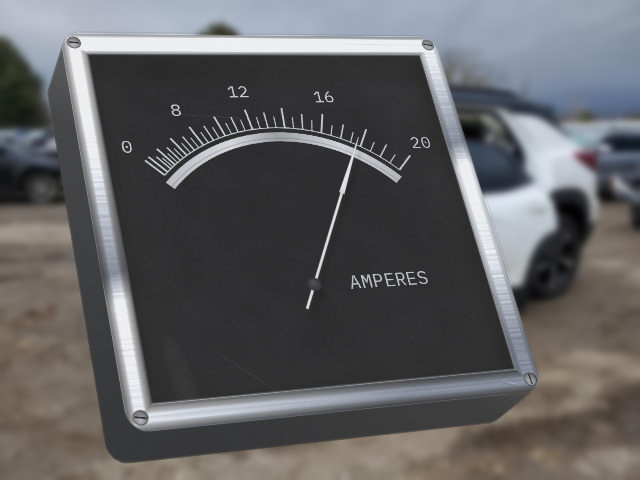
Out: 17.75 (A)
